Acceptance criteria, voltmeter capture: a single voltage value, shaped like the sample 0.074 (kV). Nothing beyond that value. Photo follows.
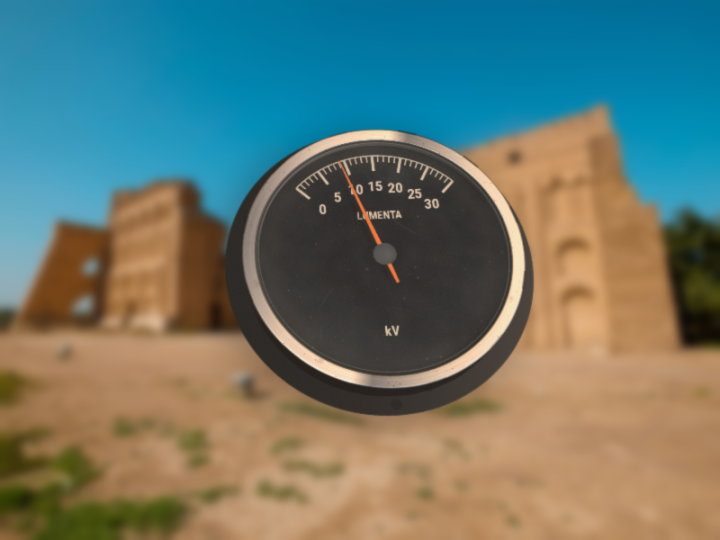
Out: 9 (kV)
